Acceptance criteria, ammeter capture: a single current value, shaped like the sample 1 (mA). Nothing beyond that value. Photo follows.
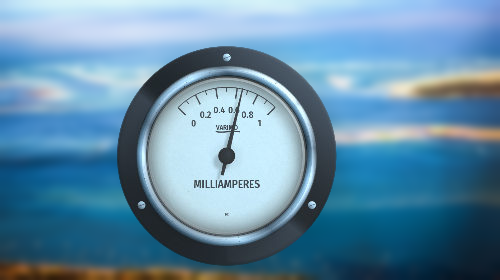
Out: 0.65 (mA)
